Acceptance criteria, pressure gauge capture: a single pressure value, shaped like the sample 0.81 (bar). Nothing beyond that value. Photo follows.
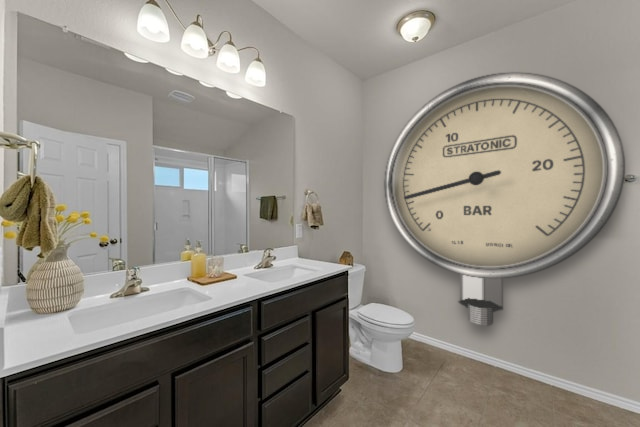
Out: 3 (bar)
